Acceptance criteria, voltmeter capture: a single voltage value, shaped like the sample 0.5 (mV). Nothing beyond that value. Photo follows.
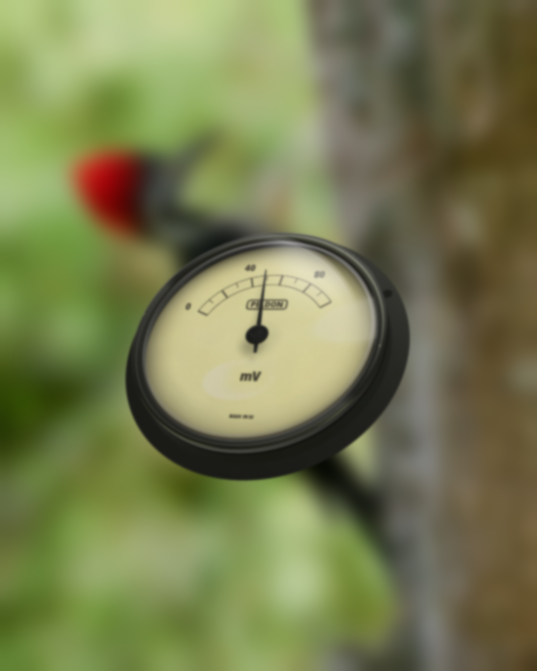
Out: 50 (mV)
